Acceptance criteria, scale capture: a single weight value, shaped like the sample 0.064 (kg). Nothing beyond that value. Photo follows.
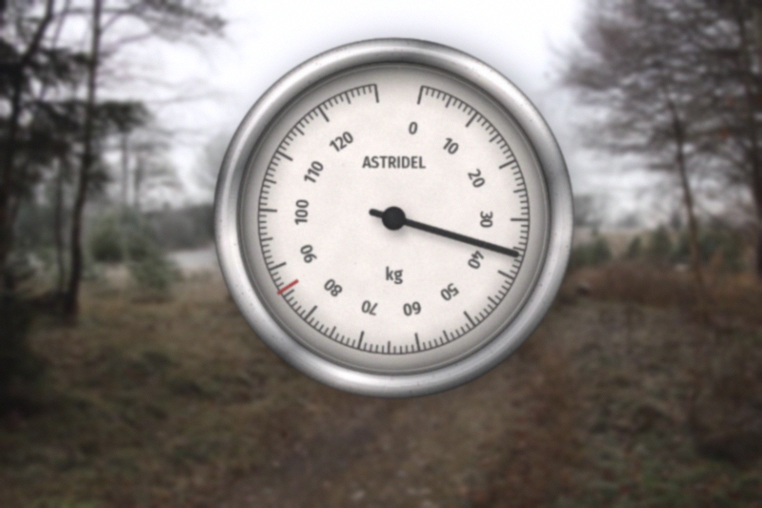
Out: 36 (kg)
